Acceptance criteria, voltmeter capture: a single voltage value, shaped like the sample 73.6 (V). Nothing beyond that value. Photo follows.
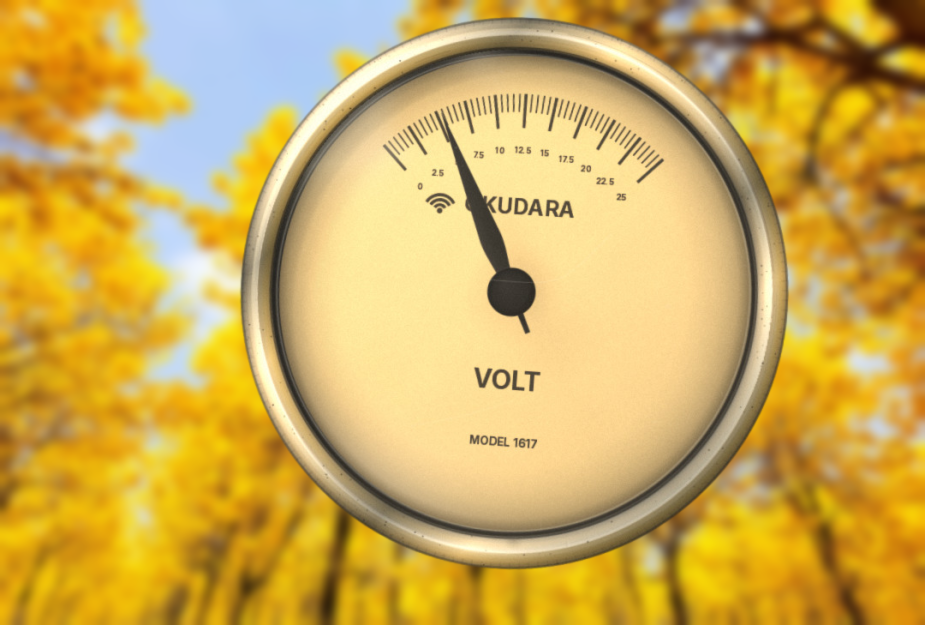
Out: 5.5 (V)
